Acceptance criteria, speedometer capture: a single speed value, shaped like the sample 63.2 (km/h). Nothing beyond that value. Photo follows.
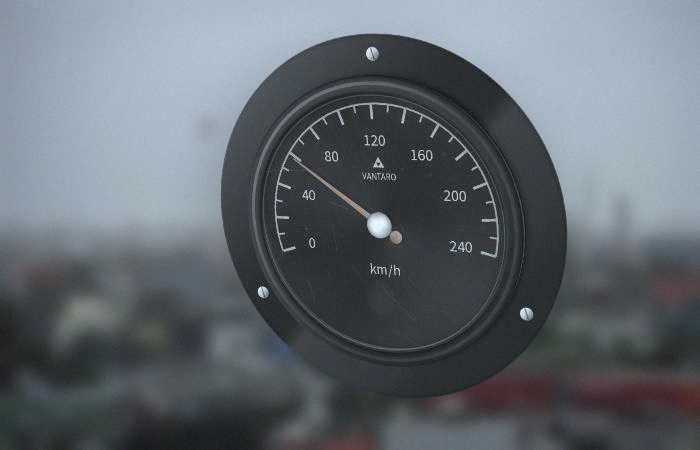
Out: 60 (km/h)
